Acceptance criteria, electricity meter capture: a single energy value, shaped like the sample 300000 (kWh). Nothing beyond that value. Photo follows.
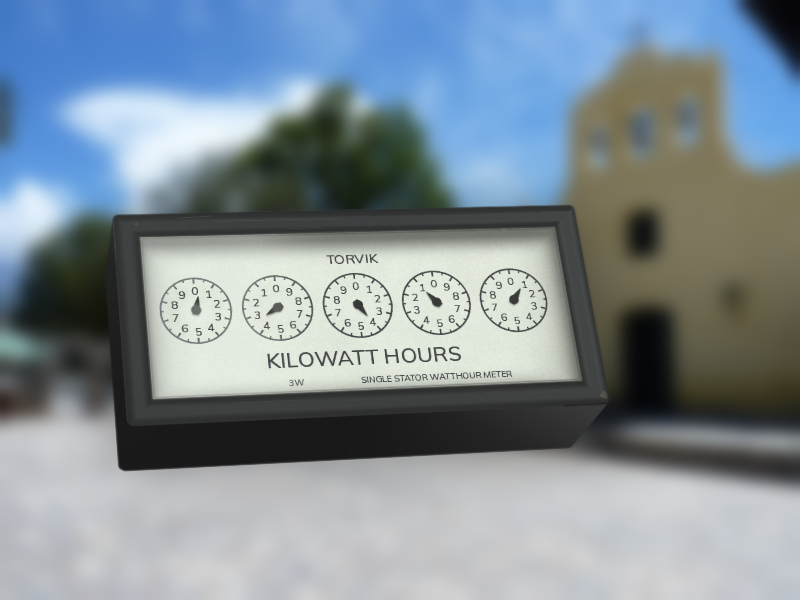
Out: 3411 (kWh)
